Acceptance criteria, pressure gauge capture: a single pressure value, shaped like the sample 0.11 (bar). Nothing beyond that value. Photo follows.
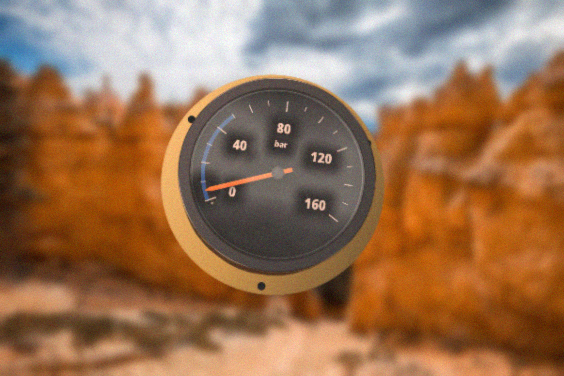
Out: 5 (bar)
